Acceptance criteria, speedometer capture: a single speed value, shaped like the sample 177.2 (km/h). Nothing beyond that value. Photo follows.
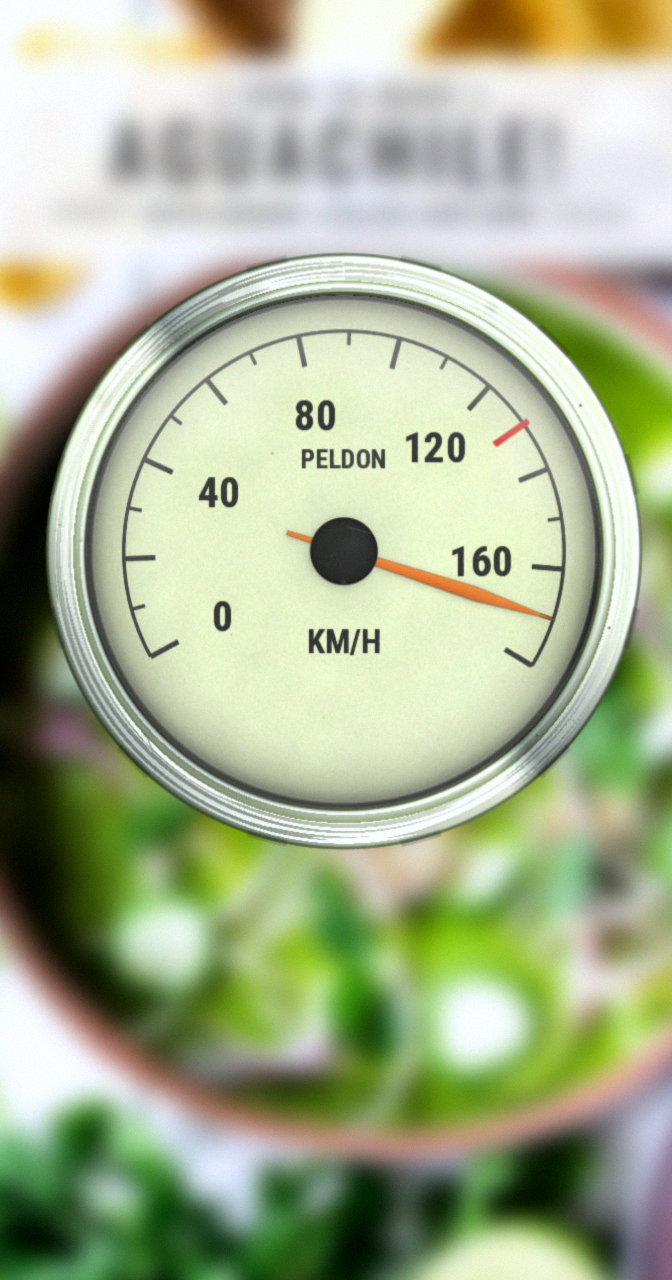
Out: 170 (km/h)
